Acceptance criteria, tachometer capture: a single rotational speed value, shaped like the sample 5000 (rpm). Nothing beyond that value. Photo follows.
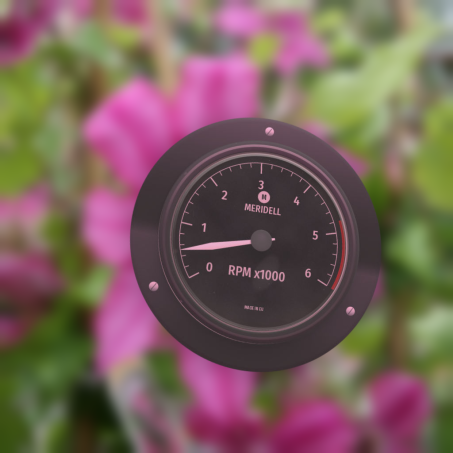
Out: 500 (rpm)
